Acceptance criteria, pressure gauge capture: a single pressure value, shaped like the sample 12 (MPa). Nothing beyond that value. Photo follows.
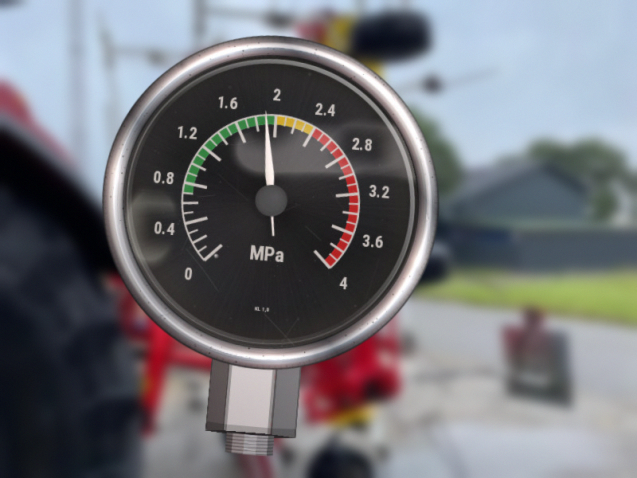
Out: 1.9 (MPa)
